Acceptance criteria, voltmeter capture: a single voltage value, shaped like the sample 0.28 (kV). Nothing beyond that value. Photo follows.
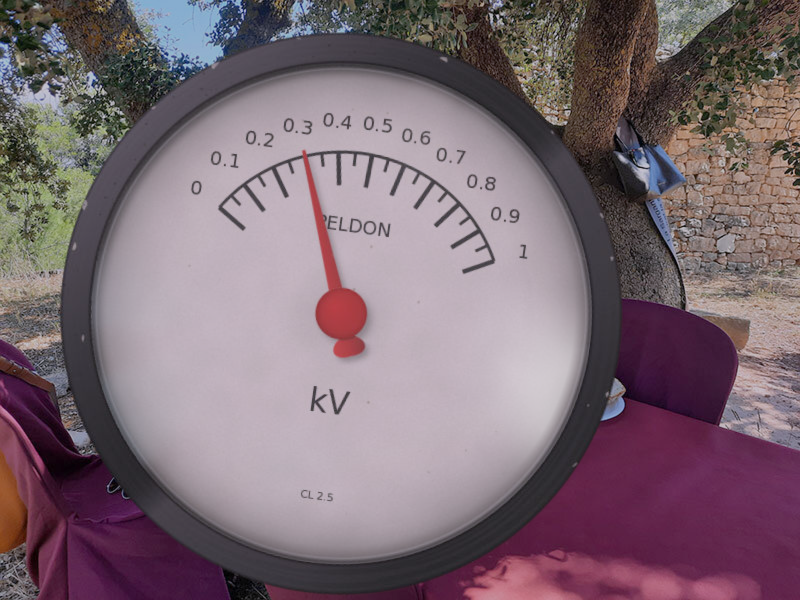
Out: 0.3 (kV)
